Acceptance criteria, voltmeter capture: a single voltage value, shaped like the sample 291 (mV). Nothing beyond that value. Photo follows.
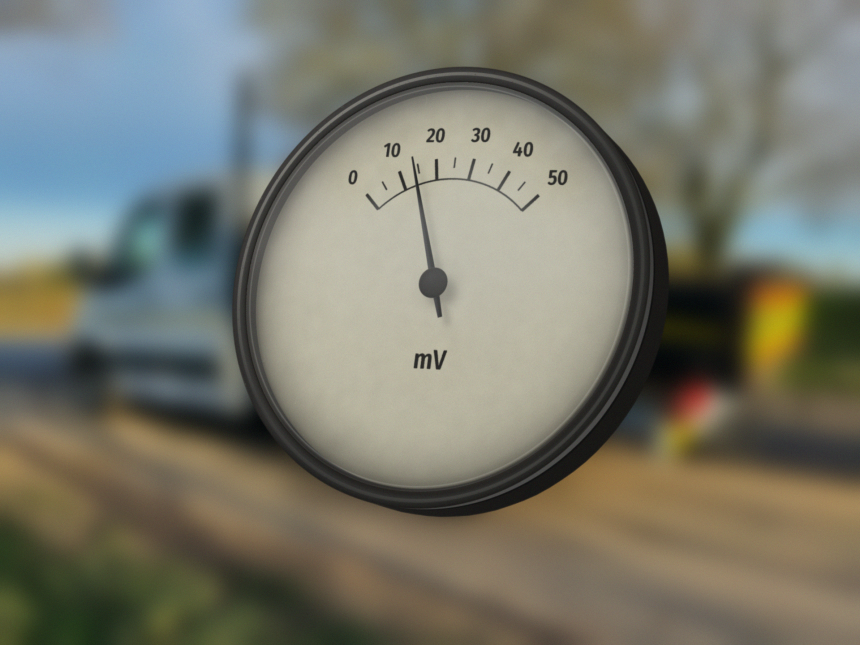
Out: 15 (mV)
